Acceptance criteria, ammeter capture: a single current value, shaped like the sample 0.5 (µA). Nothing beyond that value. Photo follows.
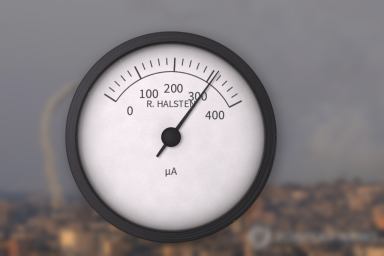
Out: 310 (µA)
